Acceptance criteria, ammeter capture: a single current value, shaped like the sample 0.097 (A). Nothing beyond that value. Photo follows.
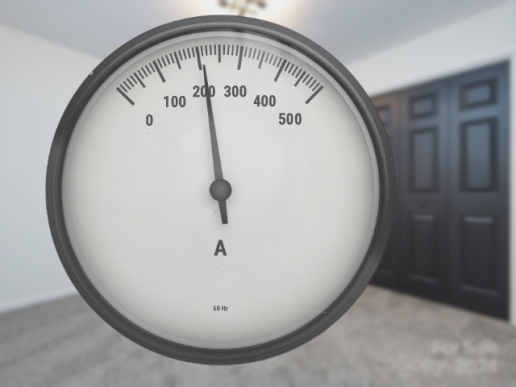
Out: 210 (A)
